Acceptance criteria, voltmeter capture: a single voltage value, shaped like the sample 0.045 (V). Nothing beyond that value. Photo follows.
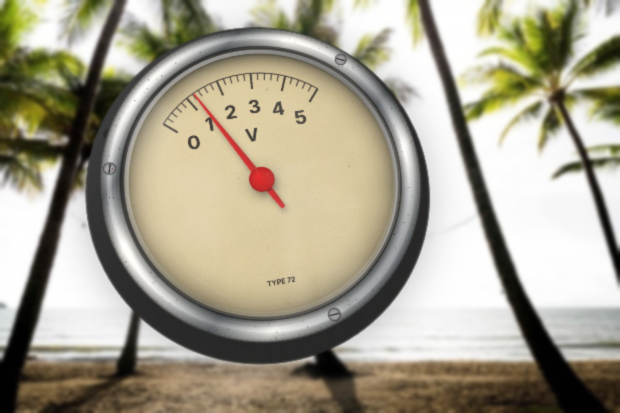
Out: 1.2 (V)
